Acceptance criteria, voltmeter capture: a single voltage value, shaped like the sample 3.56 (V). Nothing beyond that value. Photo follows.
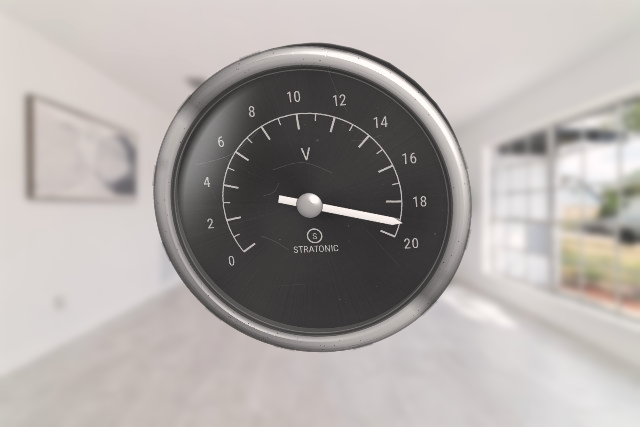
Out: 19 (V)
